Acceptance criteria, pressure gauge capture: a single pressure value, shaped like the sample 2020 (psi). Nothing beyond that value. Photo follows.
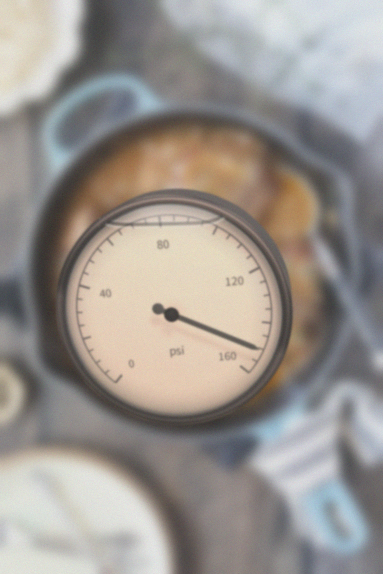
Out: 150 (psi)
